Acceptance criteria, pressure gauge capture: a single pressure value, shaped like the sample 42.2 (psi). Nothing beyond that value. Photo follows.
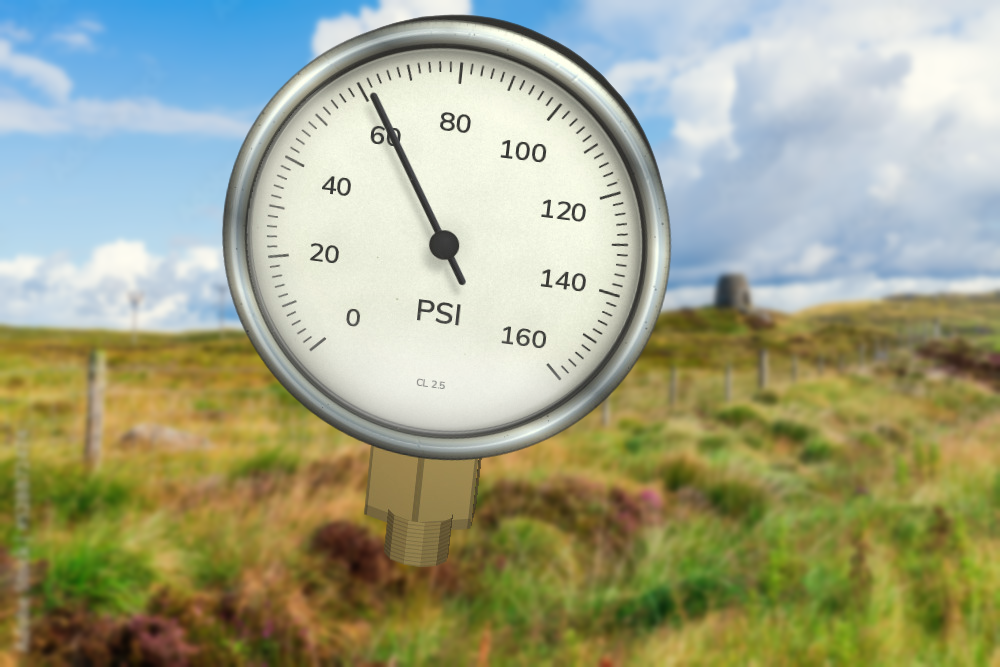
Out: 62 (psi)
